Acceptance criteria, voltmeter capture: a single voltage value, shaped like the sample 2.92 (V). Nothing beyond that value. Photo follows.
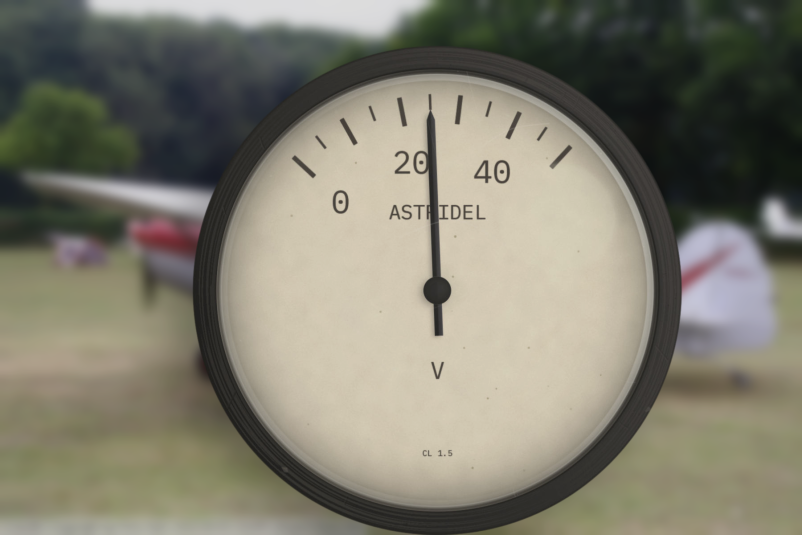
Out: 25 (V)
